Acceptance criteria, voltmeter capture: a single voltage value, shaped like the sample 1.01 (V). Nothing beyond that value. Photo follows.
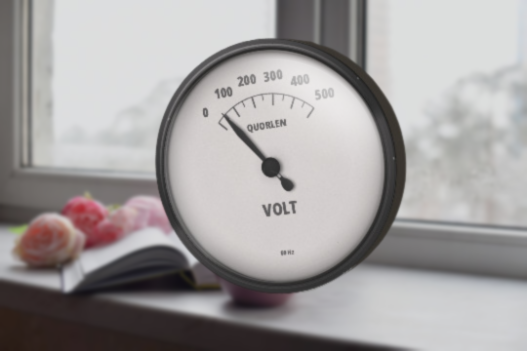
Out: 50 (V)
